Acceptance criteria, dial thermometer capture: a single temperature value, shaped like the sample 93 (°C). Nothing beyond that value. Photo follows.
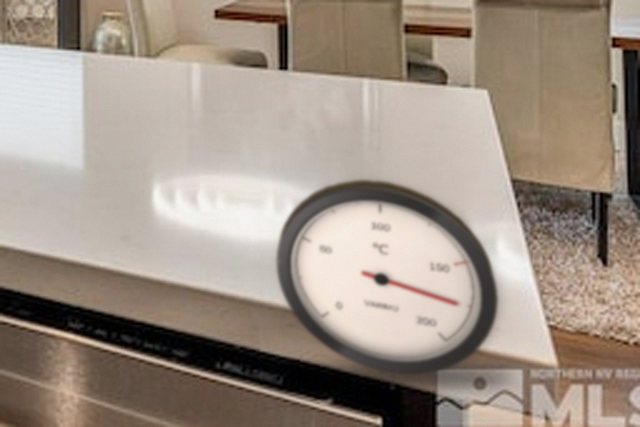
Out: 175 (°C)
